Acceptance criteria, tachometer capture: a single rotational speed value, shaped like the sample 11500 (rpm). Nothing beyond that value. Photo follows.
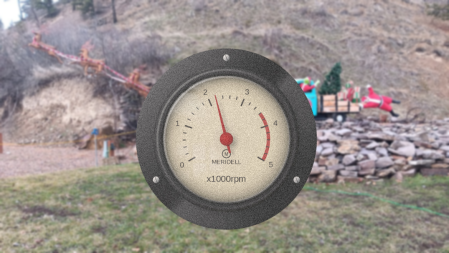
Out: 2200 (rpm)
